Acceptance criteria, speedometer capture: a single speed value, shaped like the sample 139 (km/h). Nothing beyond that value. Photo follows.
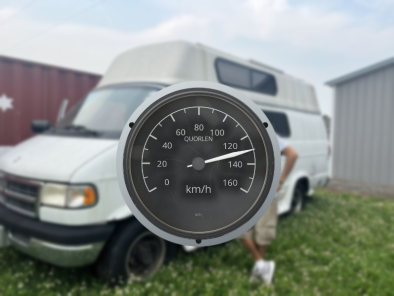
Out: 130 (km/h)
